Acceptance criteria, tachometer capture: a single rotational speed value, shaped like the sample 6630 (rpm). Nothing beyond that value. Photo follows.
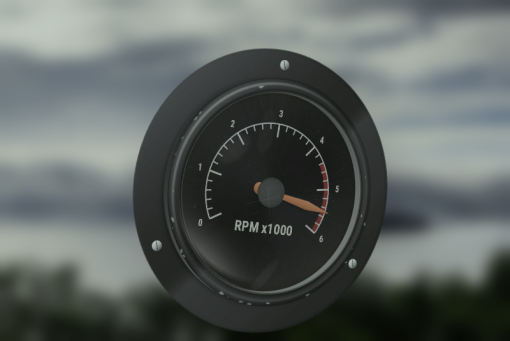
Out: 5500 (rpm)
